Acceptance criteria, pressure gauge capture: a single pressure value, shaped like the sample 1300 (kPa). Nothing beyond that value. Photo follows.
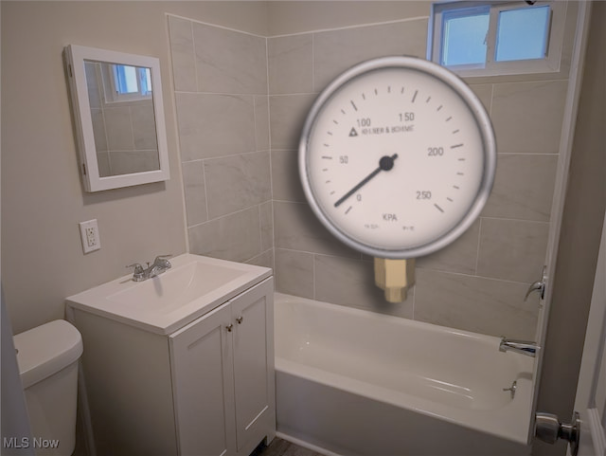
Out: 10 (kPa)
